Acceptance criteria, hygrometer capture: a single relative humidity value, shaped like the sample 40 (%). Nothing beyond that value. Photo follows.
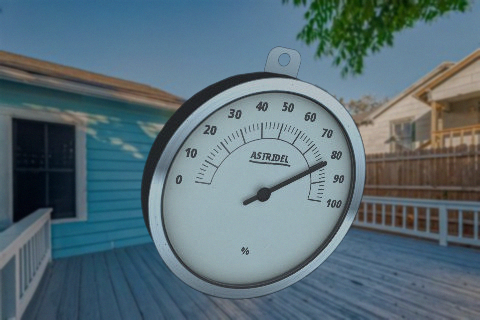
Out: 80 (%)
